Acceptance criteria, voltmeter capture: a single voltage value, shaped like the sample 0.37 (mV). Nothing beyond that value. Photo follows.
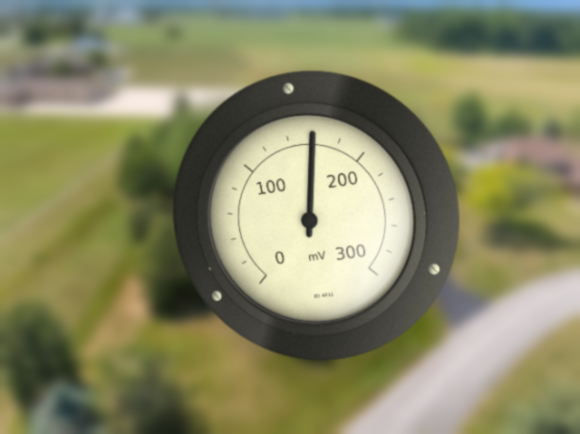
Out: 160 (mV)
